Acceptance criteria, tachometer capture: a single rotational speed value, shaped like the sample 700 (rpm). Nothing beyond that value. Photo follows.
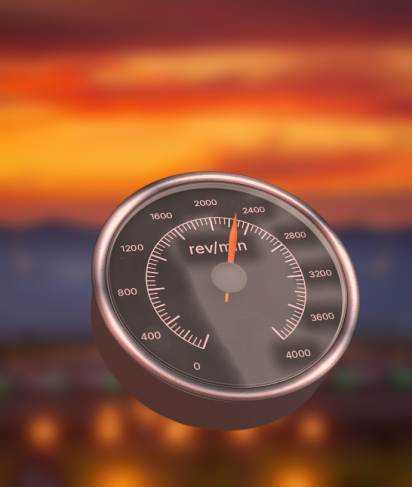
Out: 2250 (rpm)
